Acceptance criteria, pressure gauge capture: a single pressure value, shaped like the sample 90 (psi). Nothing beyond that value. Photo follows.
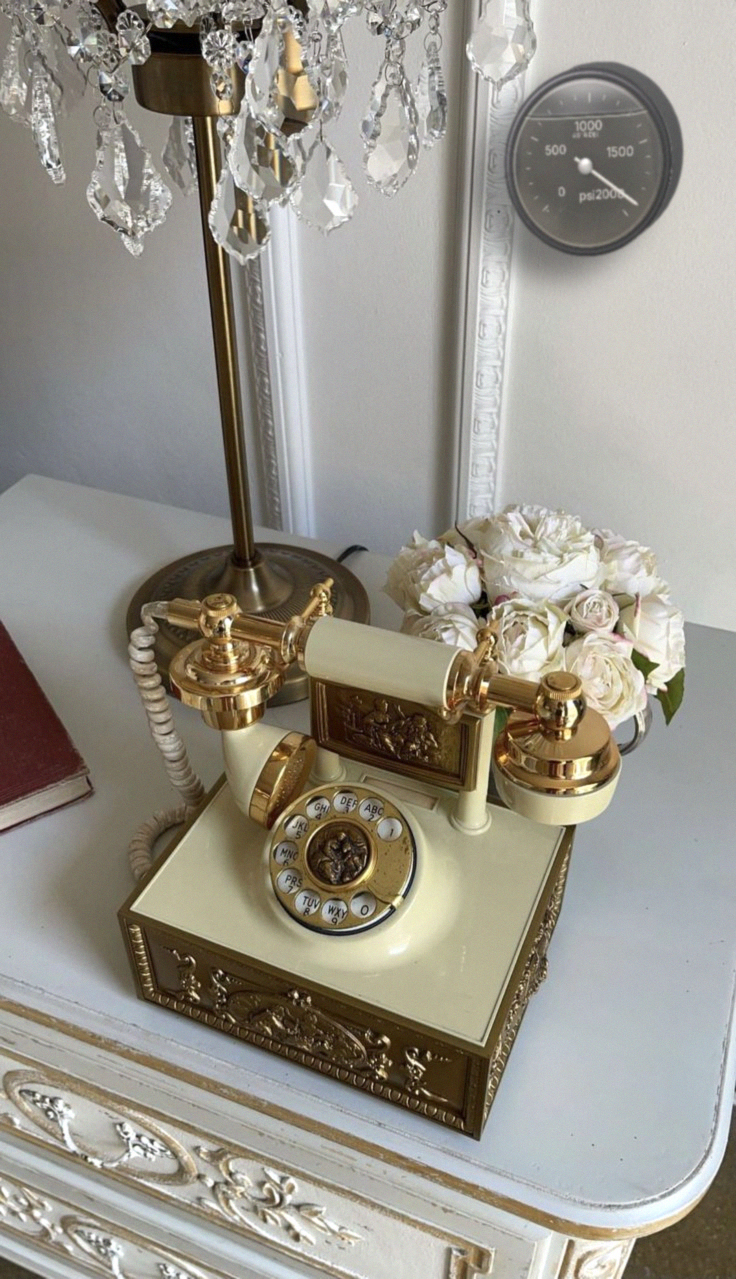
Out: 1900 (psi)
